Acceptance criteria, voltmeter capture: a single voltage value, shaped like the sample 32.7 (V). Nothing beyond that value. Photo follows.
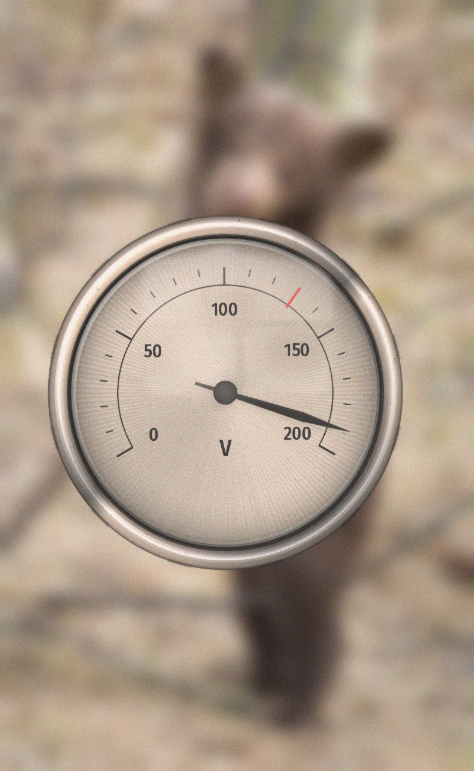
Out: 190 (V)
